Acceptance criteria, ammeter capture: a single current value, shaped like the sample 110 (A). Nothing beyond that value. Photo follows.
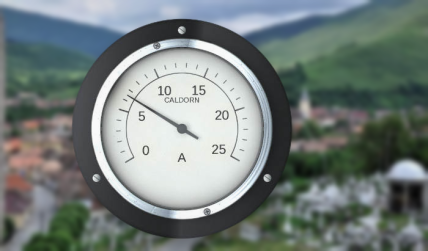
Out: 6.5 (A)
